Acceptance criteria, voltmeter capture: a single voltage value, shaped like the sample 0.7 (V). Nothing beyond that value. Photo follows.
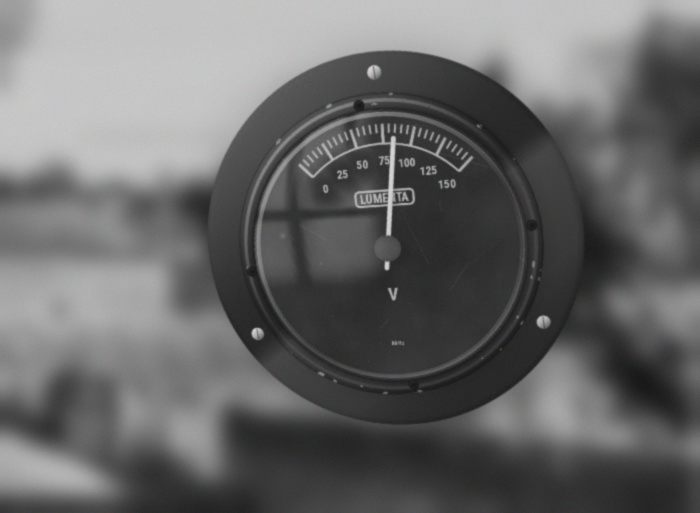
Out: 85 (V)
